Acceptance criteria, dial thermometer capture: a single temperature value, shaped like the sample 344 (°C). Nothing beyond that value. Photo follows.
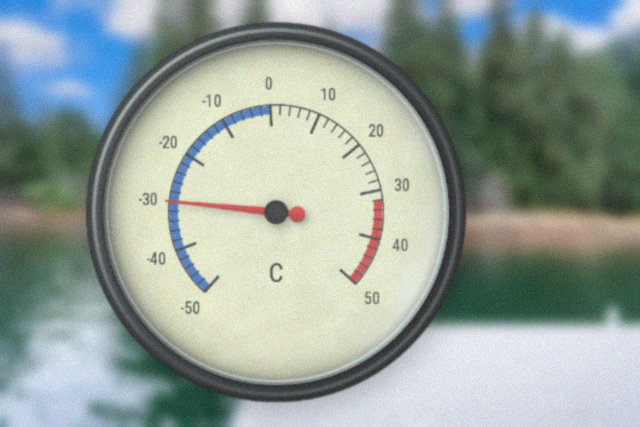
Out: -30 (°C)
